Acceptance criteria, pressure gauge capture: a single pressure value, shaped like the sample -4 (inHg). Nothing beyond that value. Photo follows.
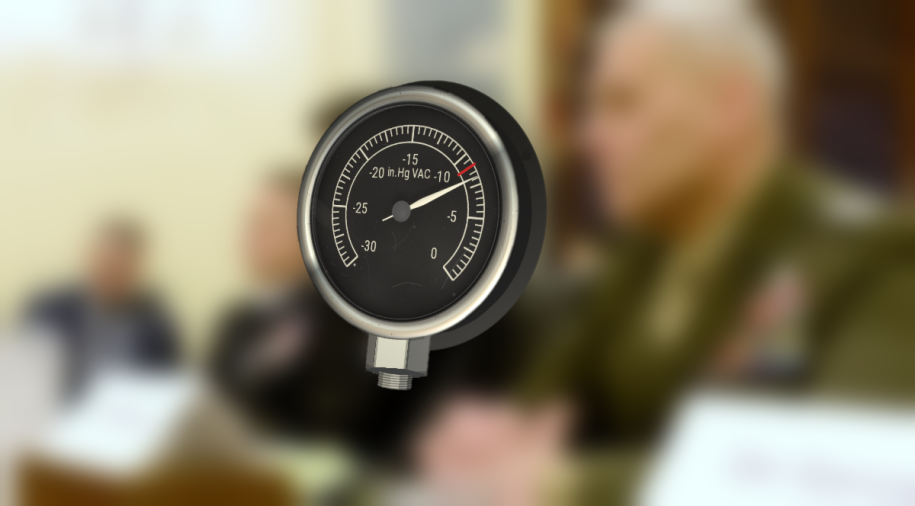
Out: -8 (inHg)
